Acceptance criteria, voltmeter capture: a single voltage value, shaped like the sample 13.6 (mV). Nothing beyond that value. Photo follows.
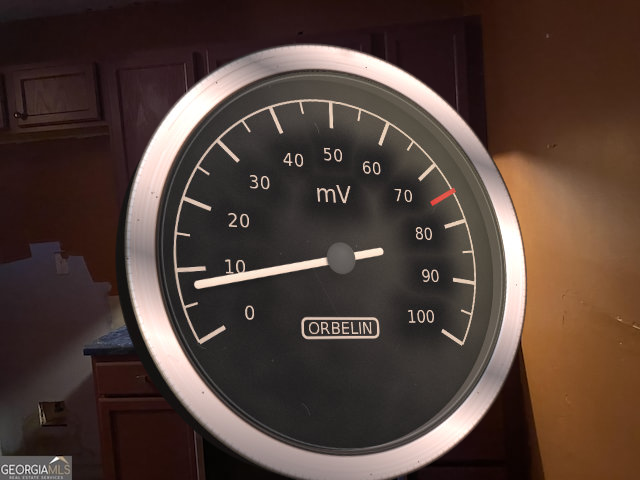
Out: 7.5 (mV)
